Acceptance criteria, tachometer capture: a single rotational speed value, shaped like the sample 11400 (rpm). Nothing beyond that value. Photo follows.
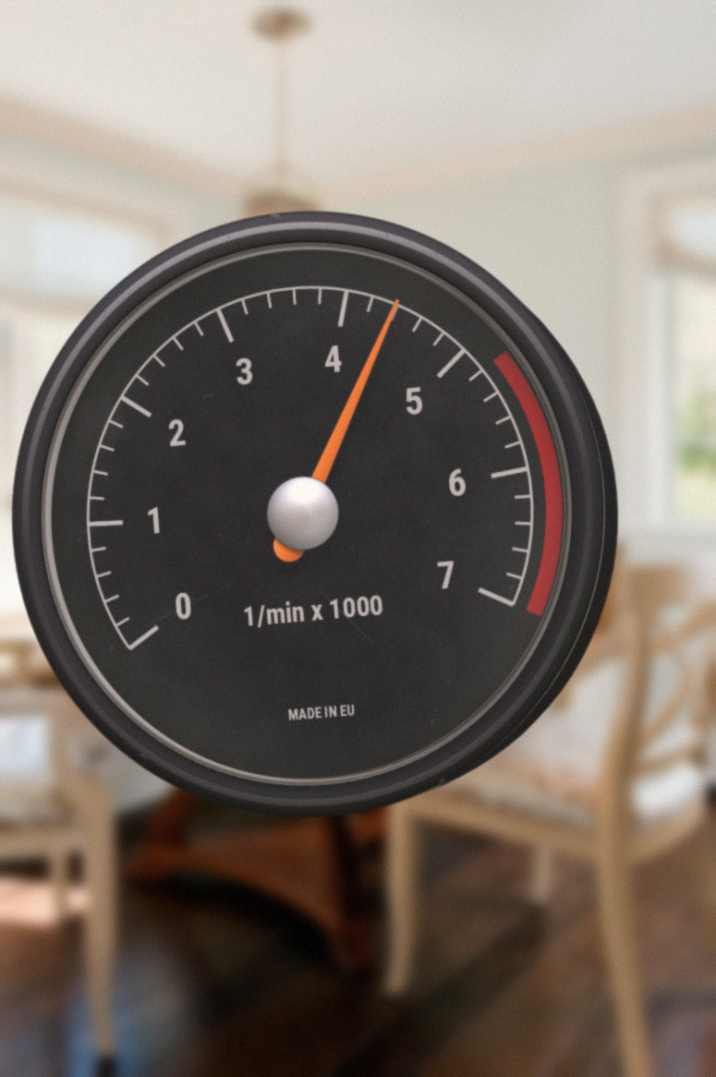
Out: 4400 (rpm)
